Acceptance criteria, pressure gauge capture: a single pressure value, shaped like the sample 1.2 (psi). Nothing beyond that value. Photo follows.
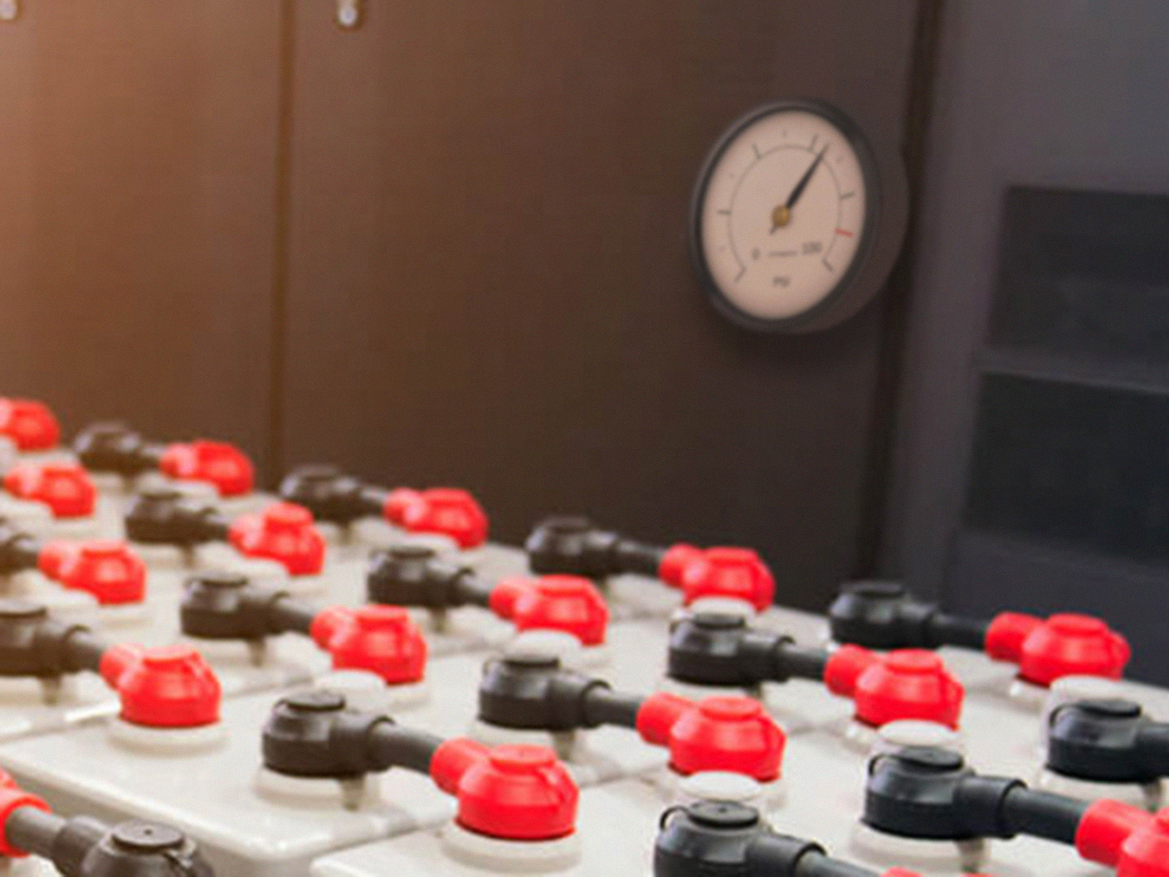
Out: 65 (psi)
